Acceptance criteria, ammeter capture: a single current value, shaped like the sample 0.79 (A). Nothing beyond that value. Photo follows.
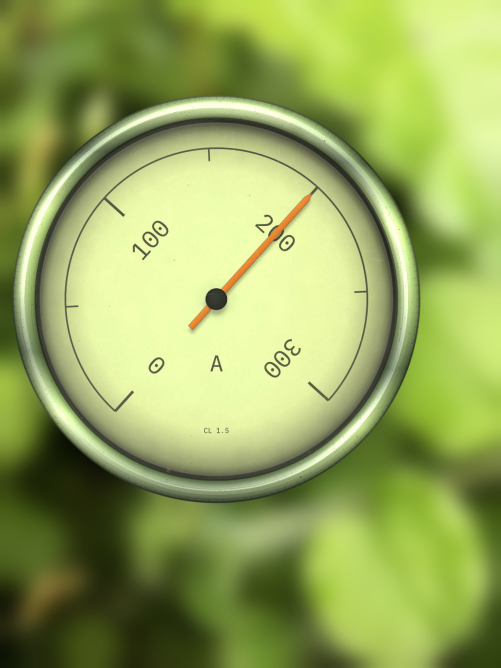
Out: 200 (A)
